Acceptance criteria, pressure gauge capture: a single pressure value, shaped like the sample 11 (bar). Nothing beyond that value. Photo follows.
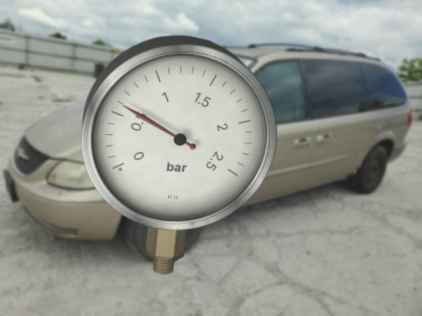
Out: 0.6 (bar)
